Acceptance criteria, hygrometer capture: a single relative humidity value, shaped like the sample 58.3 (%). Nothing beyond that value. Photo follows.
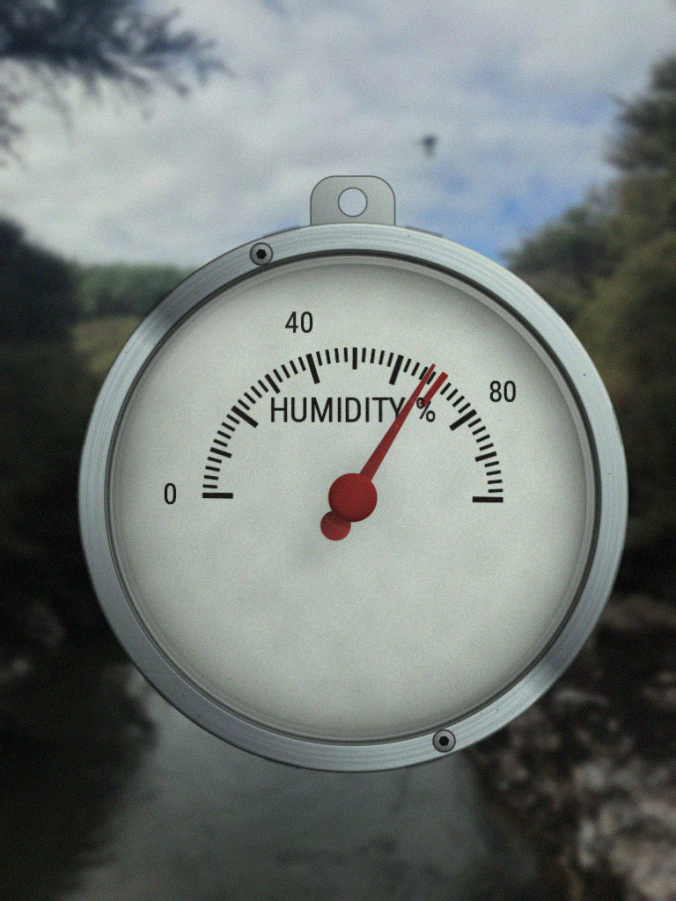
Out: 67 (%)
